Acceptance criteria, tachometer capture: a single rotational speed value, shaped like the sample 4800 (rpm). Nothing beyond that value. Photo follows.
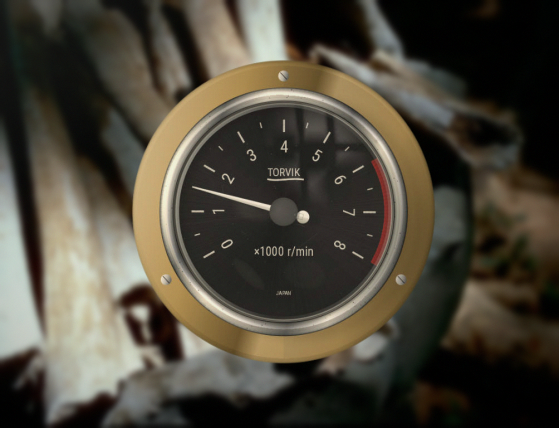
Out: 1500 (rpm)
